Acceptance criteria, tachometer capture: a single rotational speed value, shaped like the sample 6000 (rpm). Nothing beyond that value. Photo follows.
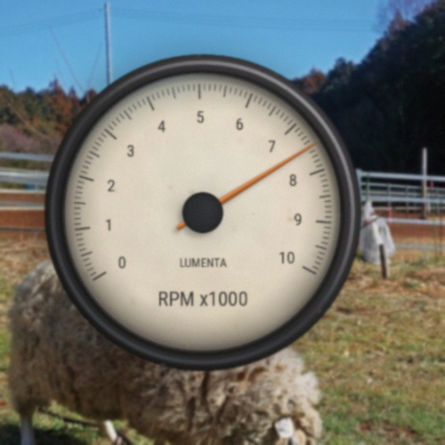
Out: 7500 (rpm)
